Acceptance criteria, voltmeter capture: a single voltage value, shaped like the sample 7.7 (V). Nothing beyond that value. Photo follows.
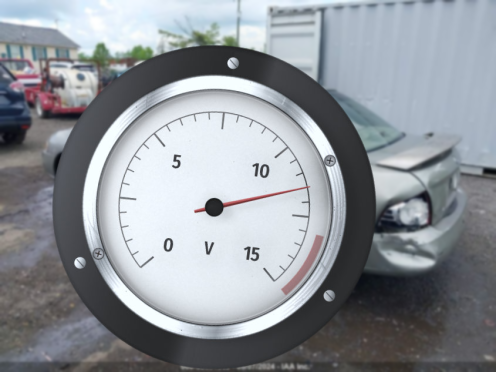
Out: 11.5 (V)
